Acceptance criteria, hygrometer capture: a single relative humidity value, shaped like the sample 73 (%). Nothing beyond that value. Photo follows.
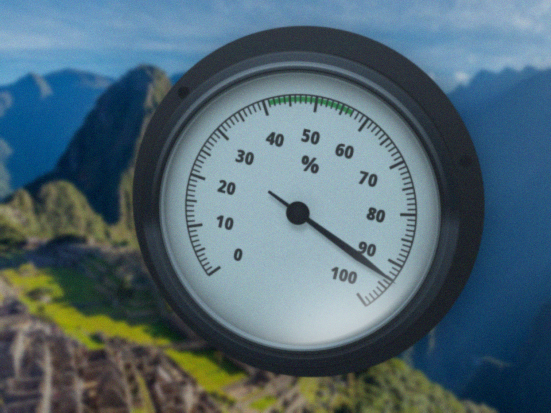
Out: 93 (%)
